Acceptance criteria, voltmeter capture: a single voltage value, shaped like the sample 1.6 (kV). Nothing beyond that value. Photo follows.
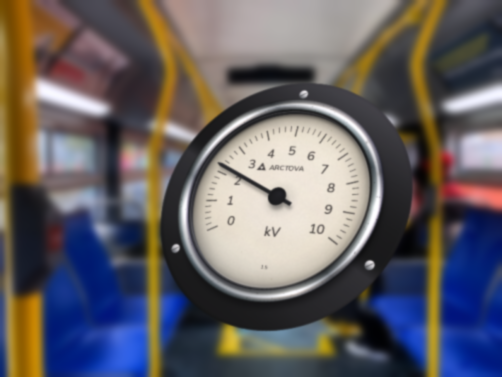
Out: 2.2 (kV)
